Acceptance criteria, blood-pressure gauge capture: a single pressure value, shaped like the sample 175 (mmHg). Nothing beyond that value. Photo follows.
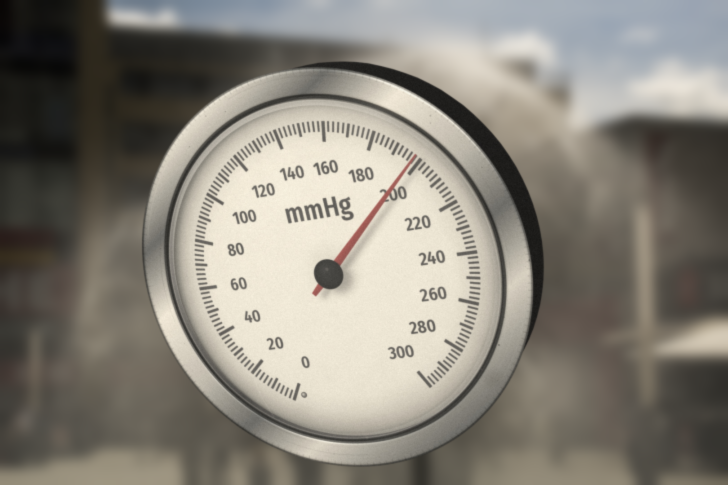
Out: 198 (mmHg)
